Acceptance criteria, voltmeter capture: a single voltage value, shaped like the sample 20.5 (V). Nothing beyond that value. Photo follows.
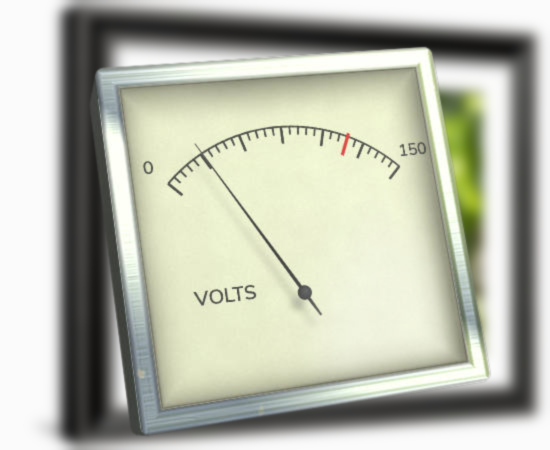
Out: 25 (V)
